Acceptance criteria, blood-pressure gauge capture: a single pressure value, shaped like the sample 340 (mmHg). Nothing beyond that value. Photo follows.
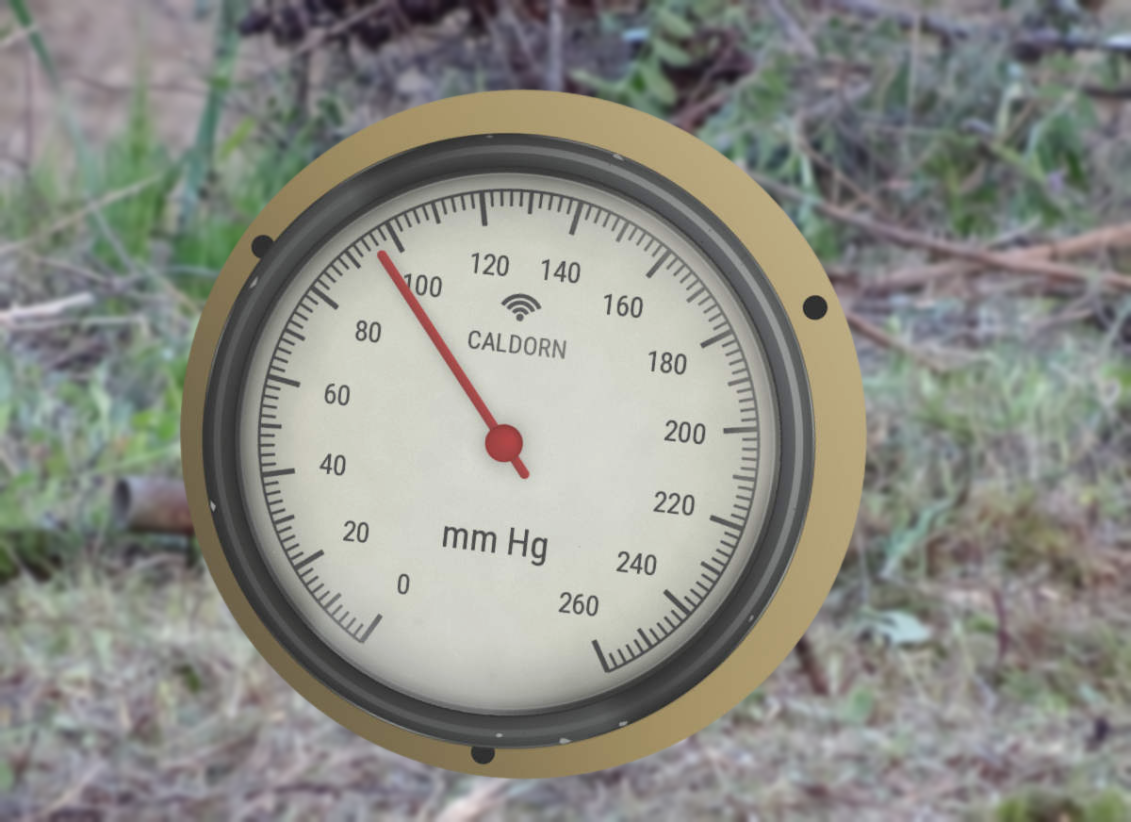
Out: 96 (mmHg)
